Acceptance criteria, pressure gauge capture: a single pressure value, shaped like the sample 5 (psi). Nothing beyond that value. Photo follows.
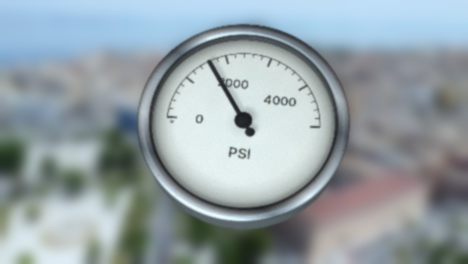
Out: 1600 (psi)
